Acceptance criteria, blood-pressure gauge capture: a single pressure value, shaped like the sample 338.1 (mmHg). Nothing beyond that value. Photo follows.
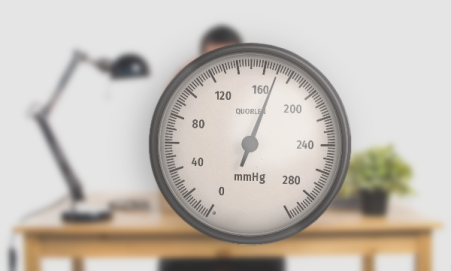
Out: 170 (mmHg)
